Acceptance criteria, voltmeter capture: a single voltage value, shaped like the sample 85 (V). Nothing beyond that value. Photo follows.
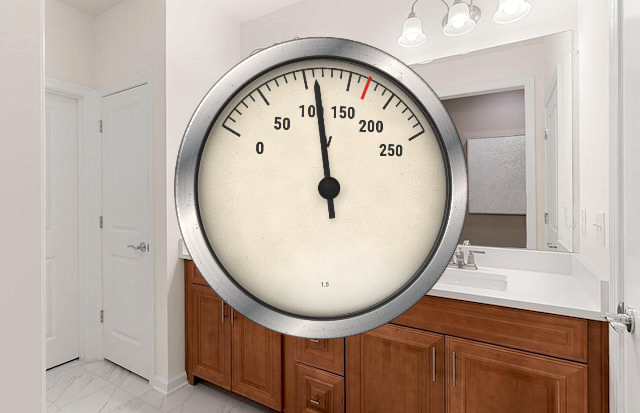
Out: 110 (V)
